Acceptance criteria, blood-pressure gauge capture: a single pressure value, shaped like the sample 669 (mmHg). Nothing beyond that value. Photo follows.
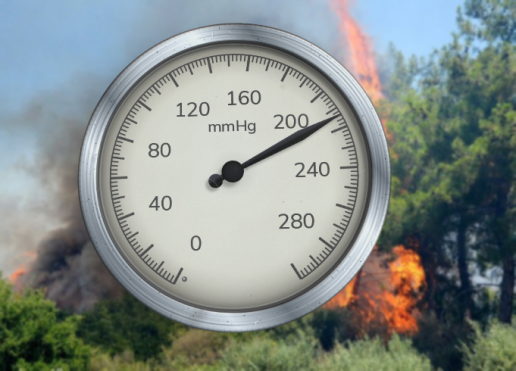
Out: 214 (mmHg)
